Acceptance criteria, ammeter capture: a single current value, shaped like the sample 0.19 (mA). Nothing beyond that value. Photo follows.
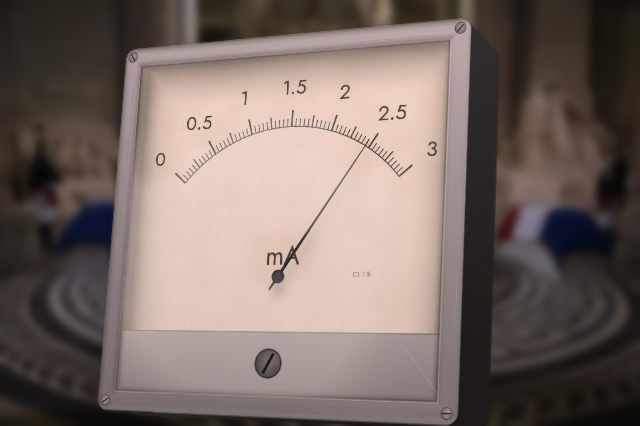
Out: 2.5 (mA)
